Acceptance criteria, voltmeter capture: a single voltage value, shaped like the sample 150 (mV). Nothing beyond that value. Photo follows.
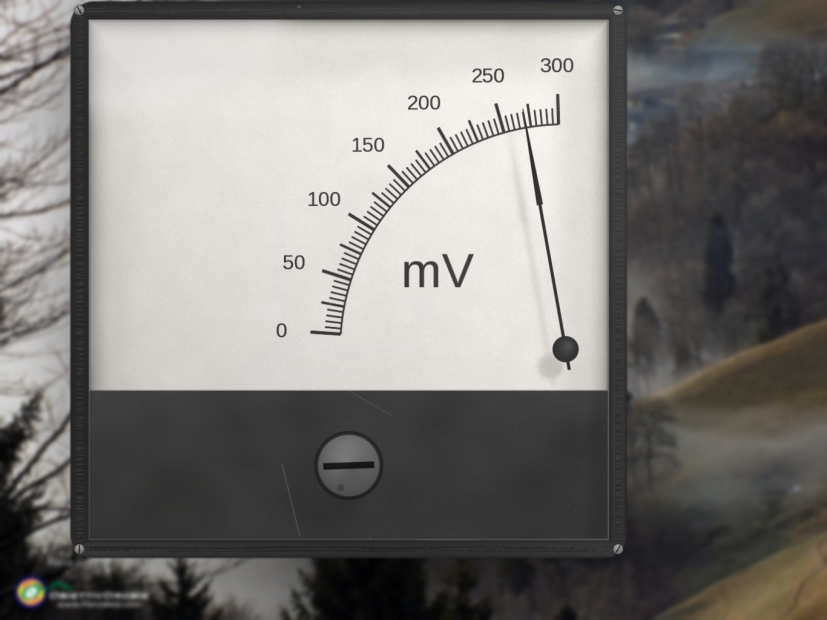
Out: 270 (mV)
